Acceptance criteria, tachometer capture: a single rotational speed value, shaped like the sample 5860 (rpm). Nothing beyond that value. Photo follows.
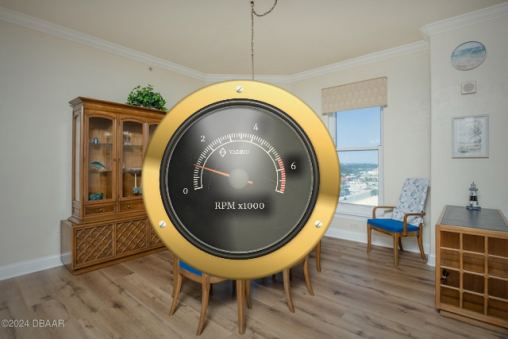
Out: 1000 (rpm)
